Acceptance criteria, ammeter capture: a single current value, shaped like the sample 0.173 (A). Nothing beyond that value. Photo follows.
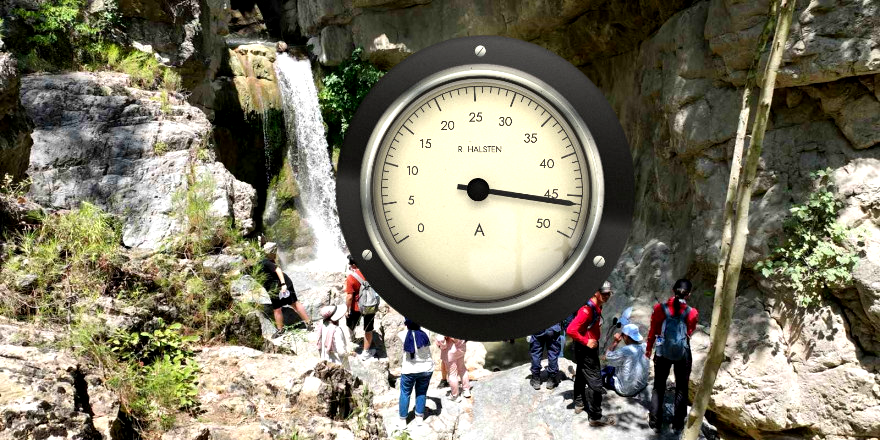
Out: 46 (A)
